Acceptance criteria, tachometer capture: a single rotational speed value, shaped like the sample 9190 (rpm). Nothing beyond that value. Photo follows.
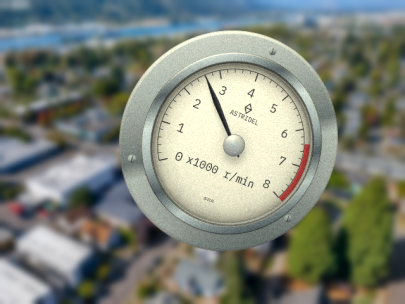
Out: 2600 (rpm)
